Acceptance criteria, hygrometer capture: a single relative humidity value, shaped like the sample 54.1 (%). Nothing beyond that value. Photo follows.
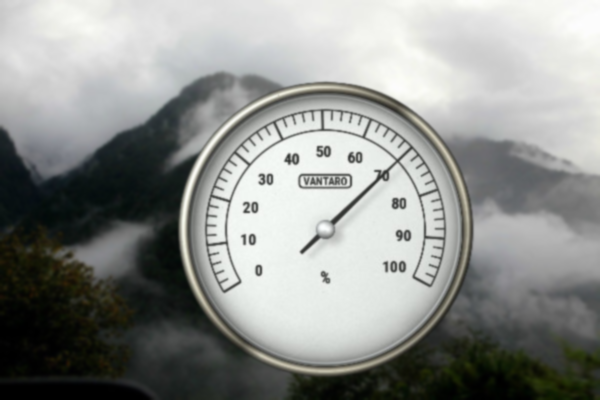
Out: 70 (%)
